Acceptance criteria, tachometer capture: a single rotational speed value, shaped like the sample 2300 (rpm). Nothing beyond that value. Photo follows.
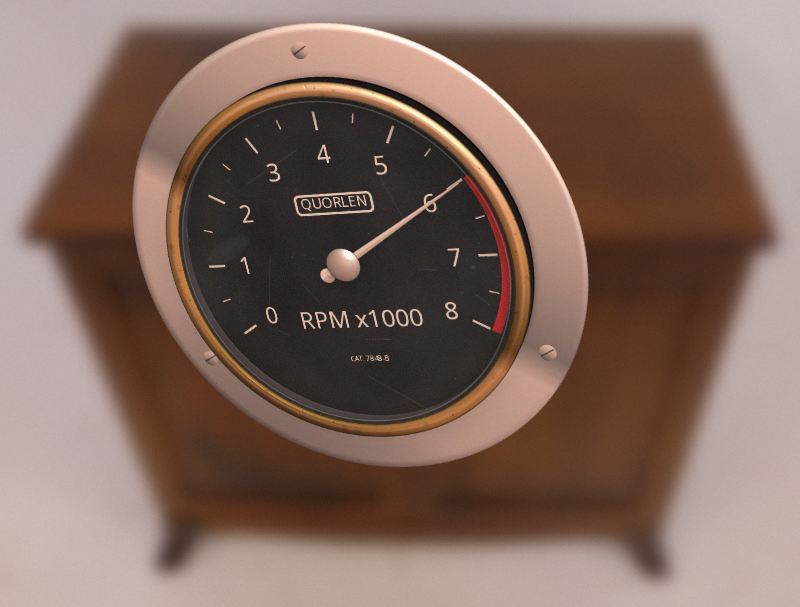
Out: 6000 (rpm)
